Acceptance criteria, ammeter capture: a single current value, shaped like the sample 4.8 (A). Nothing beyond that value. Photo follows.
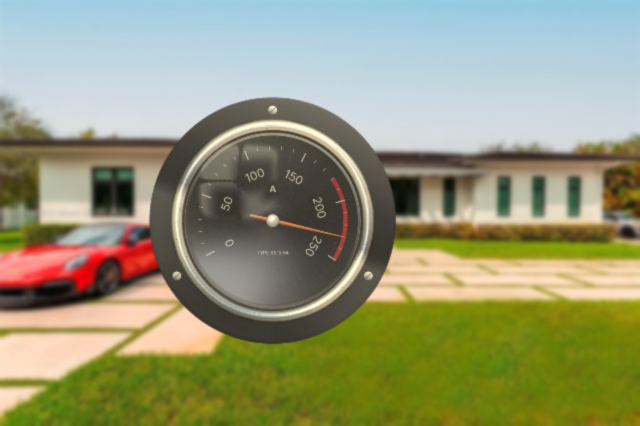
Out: 230 (A)
